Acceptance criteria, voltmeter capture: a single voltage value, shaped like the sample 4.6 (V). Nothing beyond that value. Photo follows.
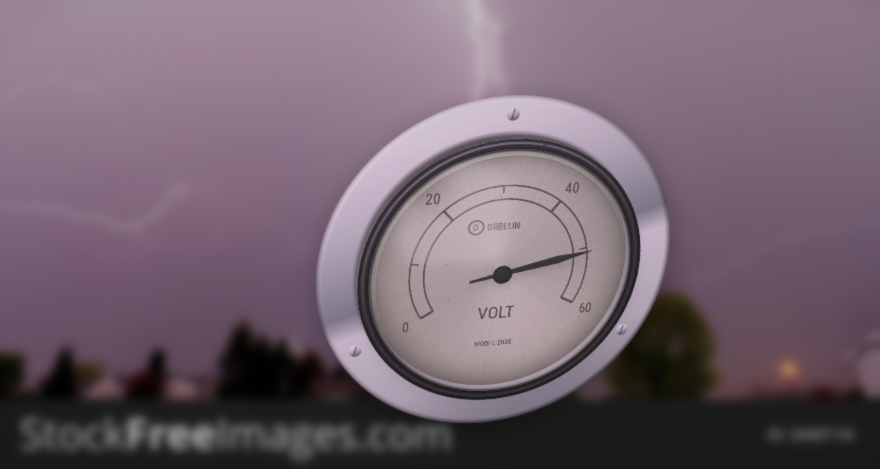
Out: 50 (V)
